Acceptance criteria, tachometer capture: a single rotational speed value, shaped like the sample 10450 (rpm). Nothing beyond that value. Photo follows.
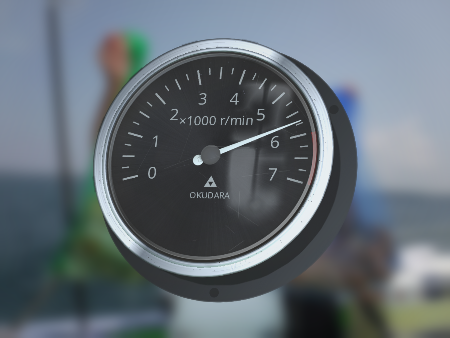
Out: 5750 (rpm)
